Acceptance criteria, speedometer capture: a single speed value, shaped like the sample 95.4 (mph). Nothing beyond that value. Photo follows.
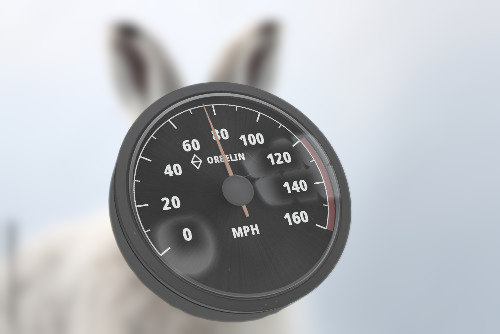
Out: 75 (mph)
